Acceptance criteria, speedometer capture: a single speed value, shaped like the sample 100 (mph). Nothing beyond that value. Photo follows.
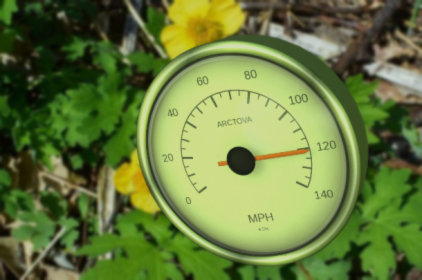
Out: 120 (mph)
